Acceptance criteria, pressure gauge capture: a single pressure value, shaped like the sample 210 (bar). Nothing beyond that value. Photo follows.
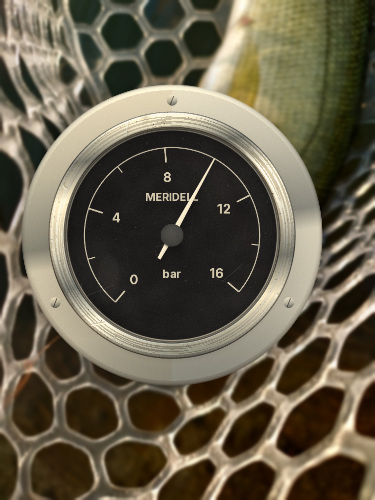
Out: 10 (bar)
